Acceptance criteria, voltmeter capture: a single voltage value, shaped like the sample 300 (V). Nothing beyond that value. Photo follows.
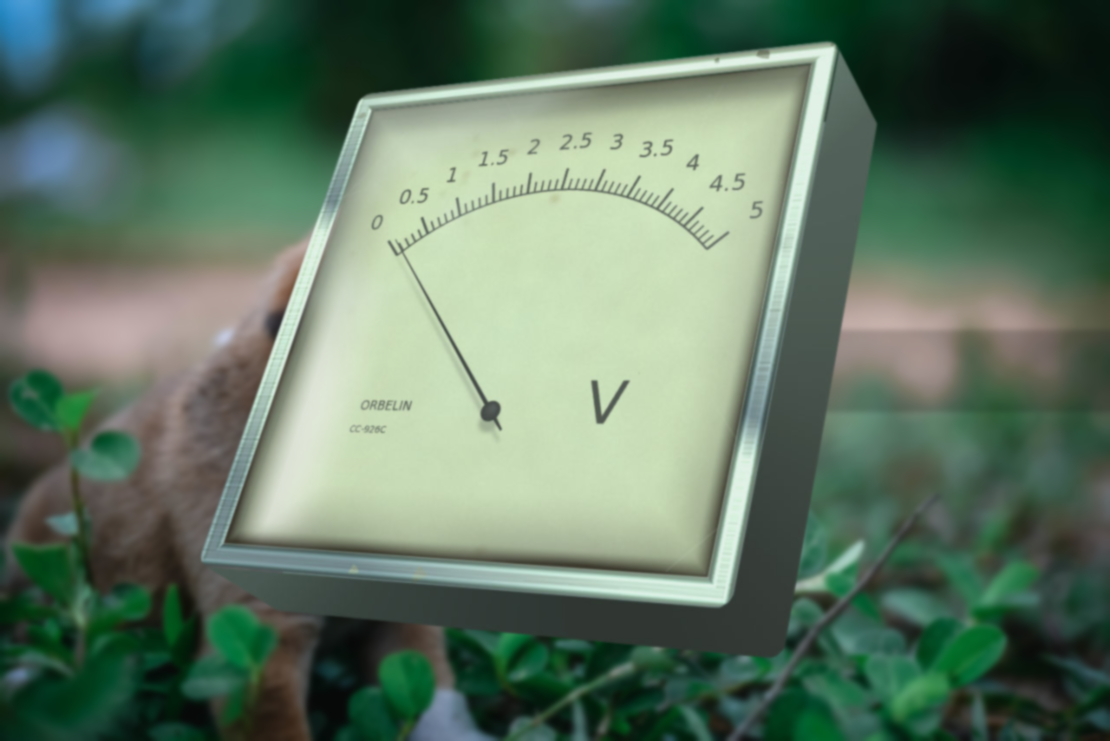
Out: 0.1 (V)
